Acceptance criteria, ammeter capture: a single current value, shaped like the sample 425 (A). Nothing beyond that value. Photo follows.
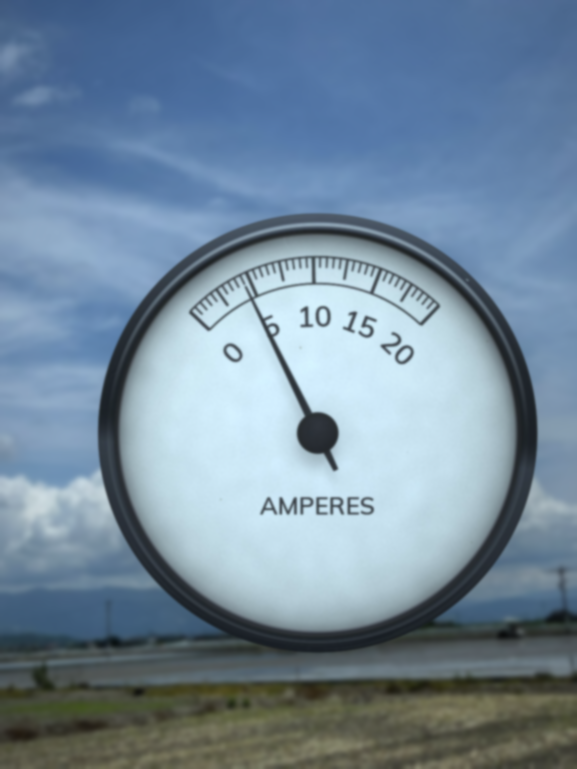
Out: 4.5 (A)
